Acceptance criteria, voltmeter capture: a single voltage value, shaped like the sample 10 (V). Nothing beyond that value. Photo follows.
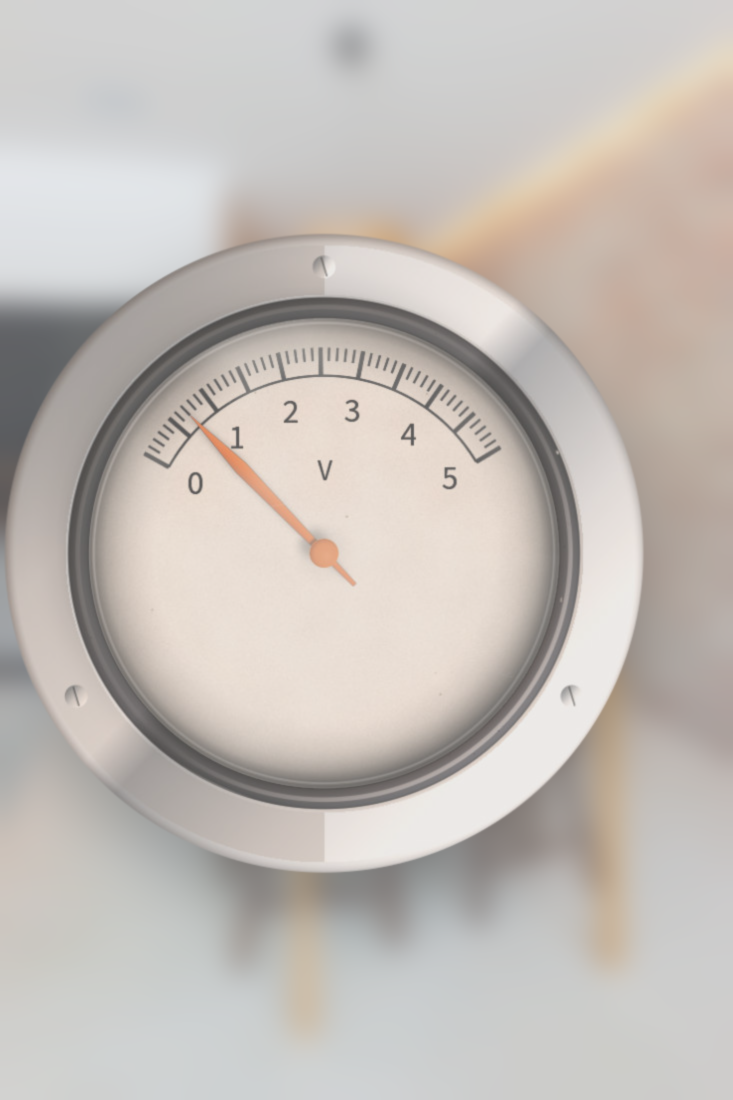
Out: 0.7 (V)
